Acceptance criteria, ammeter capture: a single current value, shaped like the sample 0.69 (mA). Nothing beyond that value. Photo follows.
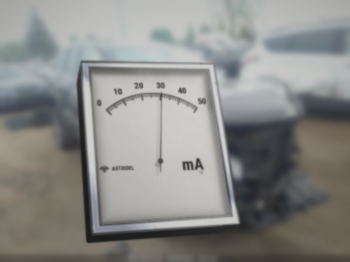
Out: 30 (mA)
